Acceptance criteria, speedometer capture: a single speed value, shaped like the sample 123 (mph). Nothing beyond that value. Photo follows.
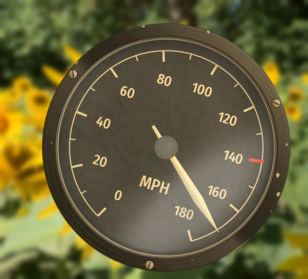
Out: 170 (mph)
